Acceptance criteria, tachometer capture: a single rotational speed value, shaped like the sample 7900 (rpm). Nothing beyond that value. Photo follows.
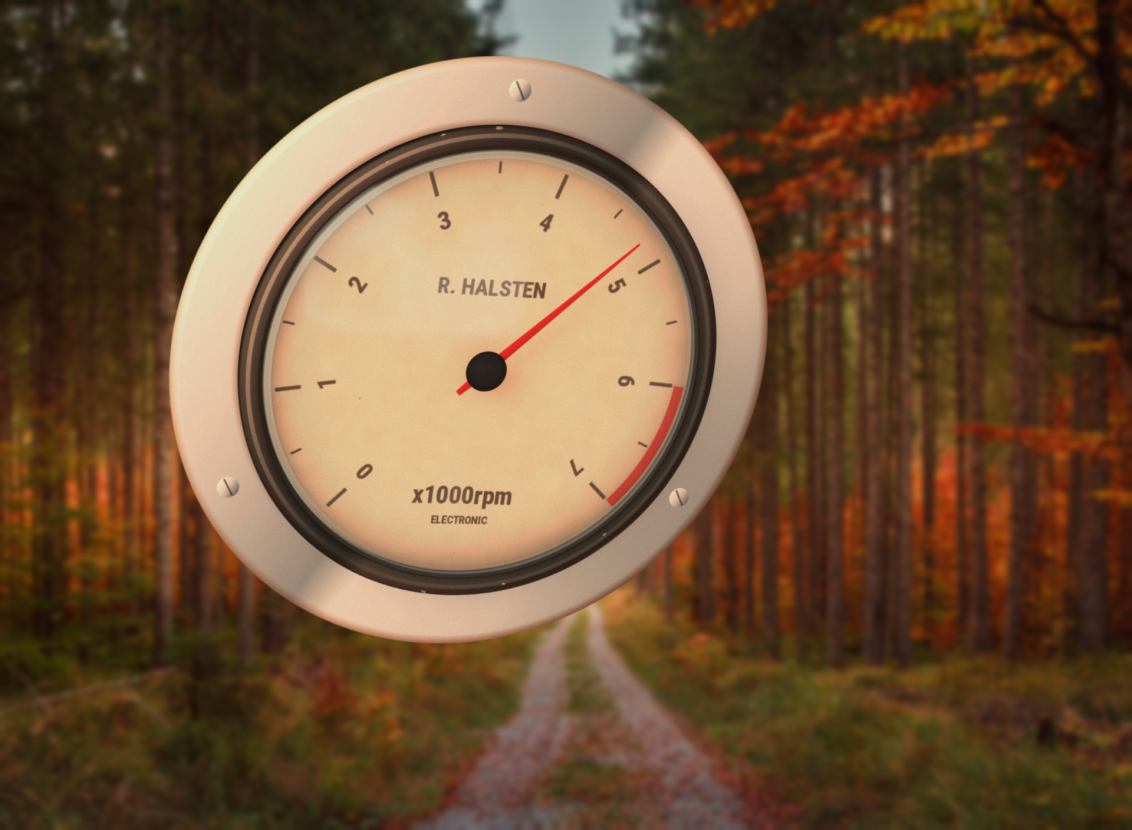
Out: 4750 (rpm)
